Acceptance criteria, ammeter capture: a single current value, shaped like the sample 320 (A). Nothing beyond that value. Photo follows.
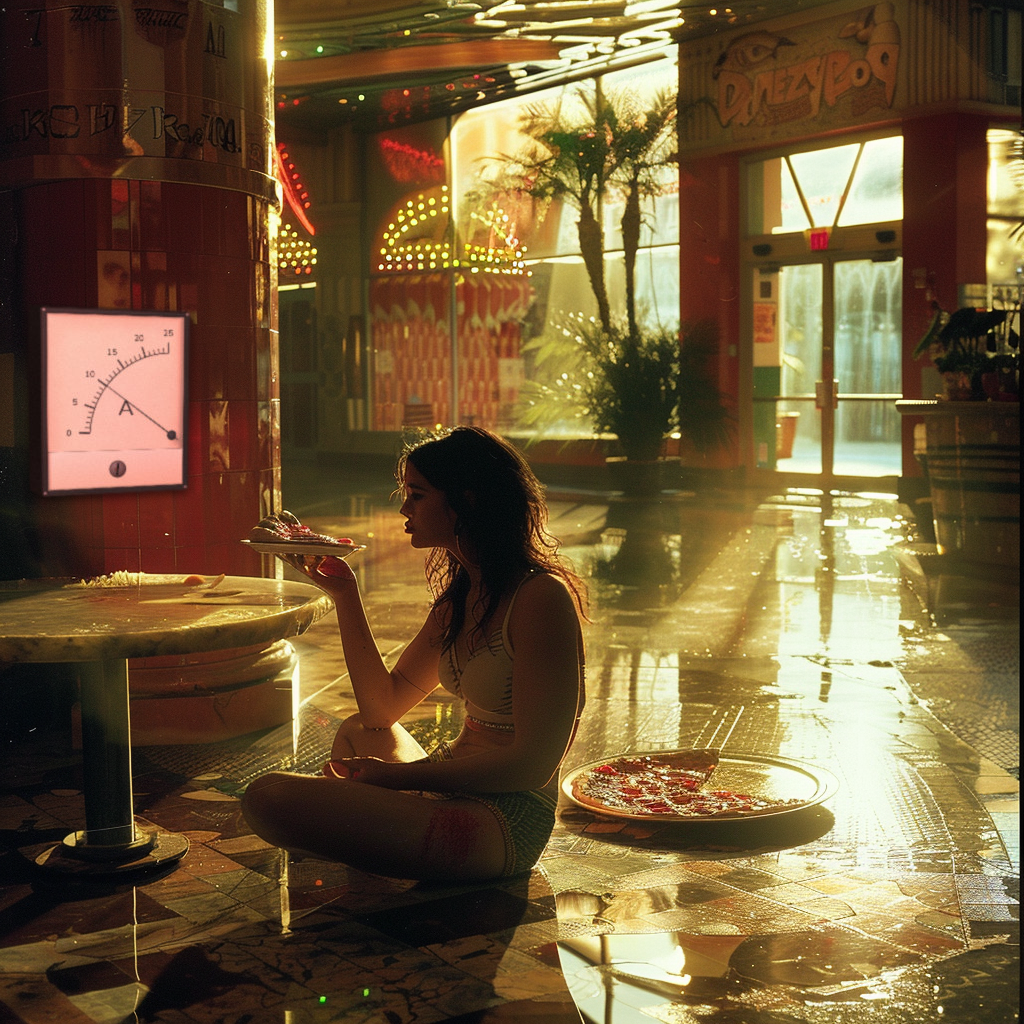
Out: 10 (A)
